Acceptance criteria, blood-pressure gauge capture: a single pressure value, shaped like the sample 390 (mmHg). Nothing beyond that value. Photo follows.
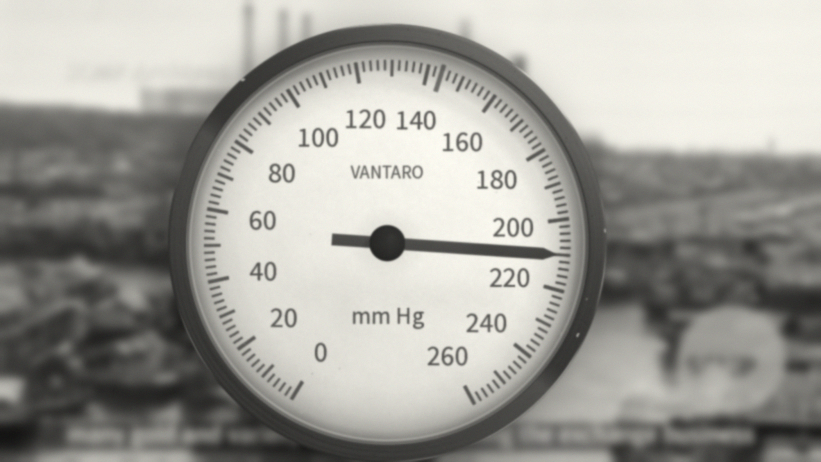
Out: 210 (mmHg)
